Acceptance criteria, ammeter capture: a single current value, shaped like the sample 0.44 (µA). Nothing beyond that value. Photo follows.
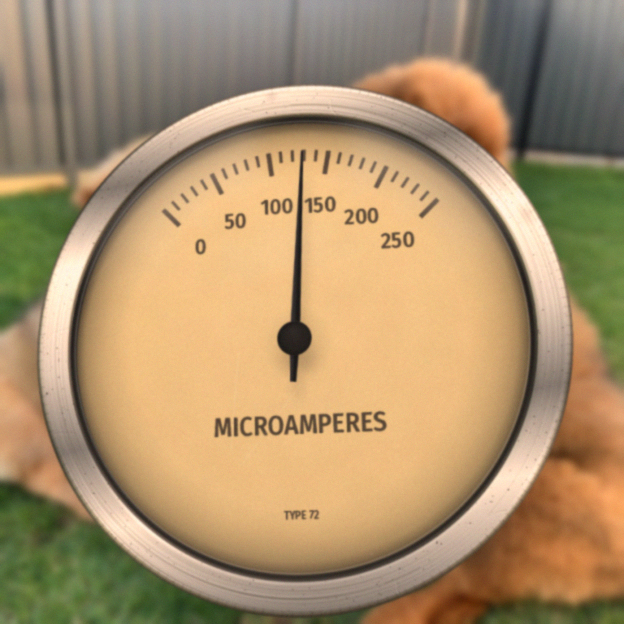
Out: 130 (µA)
